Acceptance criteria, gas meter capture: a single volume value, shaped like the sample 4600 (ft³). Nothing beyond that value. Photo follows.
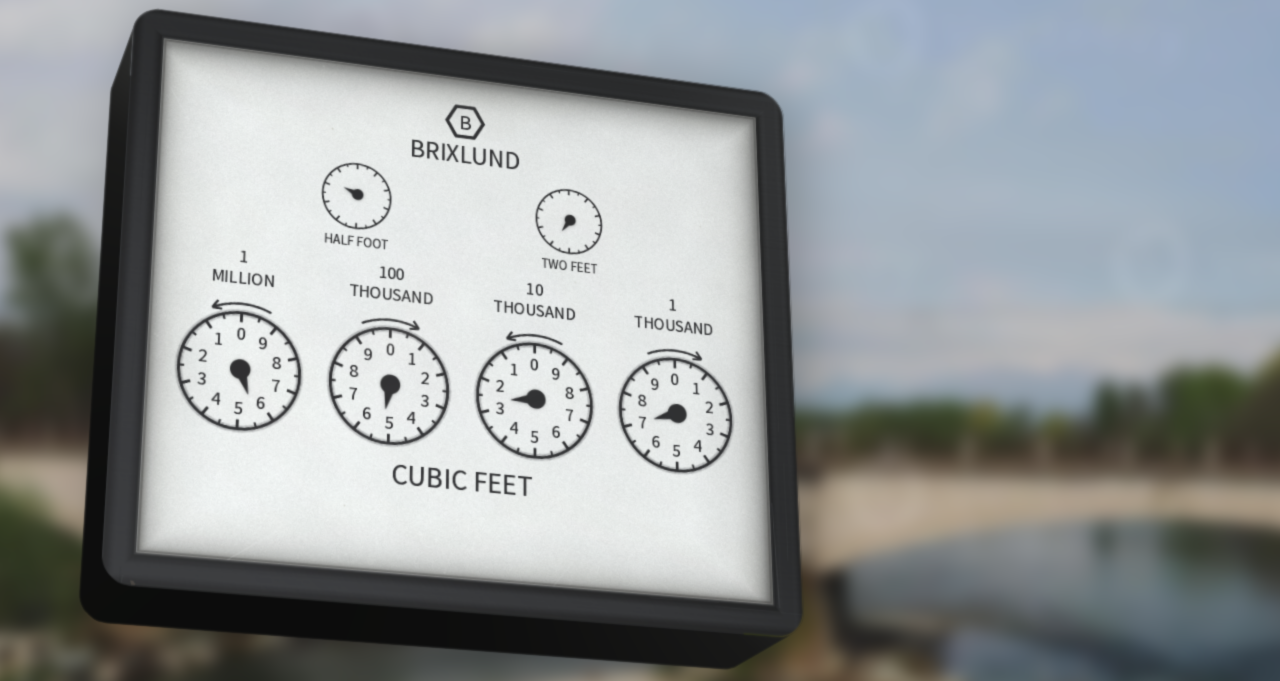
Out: 552700 (ft³)
